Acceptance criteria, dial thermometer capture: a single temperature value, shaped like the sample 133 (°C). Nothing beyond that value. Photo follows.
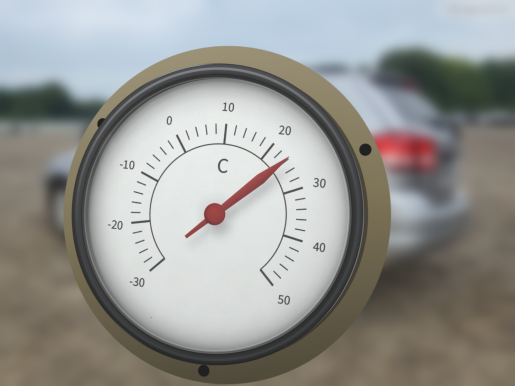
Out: 24 (°C)
